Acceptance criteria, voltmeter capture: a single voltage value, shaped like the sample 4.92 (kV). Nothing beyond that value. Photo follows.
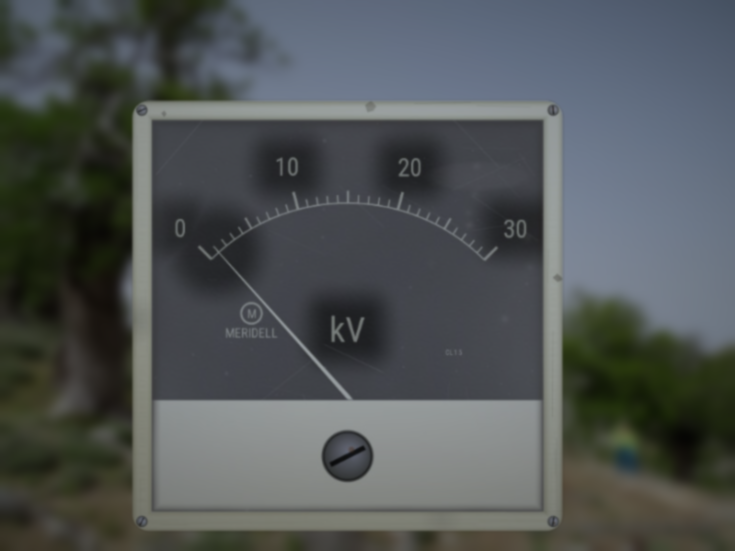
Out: 1 (kV)
